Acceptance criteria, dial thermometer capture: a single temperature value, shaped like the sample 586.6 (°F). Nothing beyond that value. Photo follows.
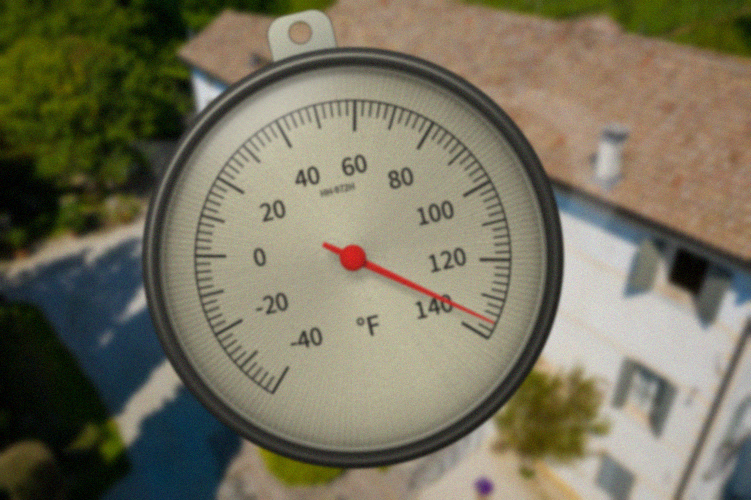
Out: 136 (°F)
